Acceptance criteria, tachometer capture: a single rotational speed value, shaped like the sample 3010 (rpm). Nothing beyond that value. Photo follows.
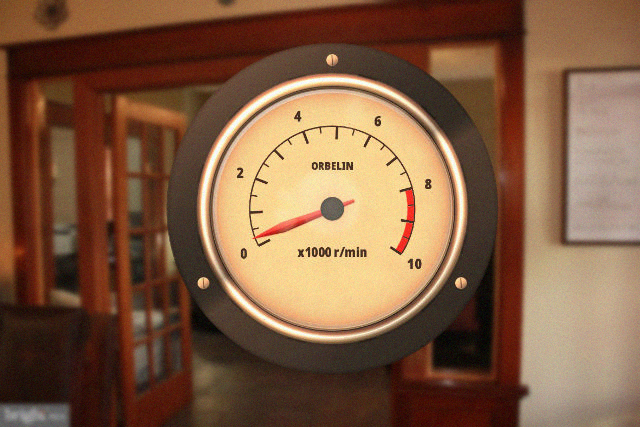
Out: 250 (rpm)
